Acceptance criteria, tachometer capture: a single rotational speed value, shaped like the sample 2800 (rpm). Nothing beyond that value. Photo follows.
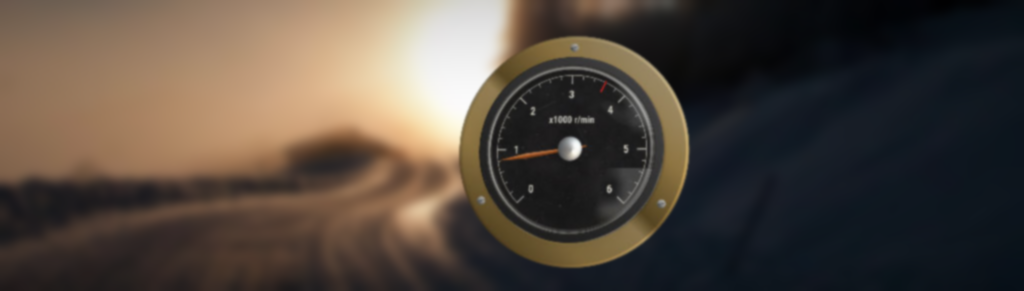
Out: 800 (rpm)
